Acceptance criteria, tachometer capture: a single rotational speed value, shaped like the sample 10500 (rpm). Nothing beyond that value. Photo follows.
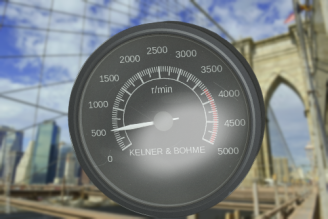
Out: 500 (rpm)
